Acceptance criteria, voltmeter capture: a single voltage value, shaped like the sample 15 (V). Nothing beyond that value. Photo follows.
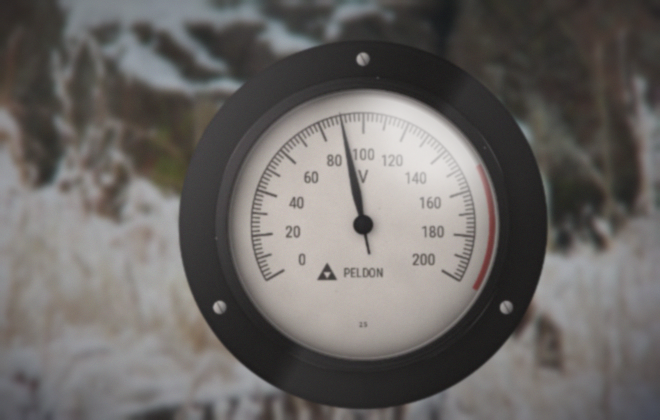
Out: 90 (V)
